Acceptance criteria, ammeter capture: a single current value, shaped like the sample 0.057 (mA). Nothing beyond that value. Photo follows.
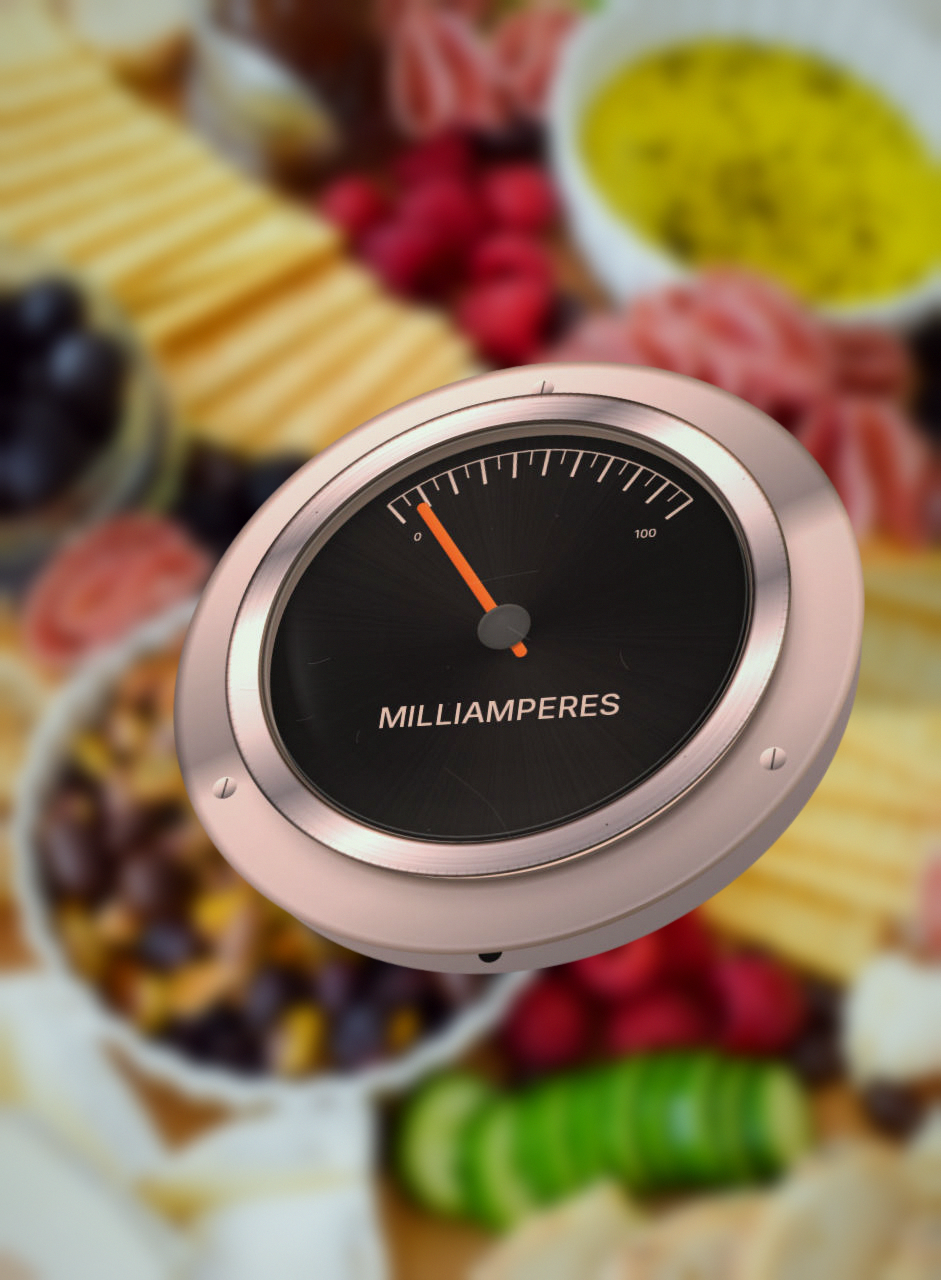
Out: 7.5 (mA)
